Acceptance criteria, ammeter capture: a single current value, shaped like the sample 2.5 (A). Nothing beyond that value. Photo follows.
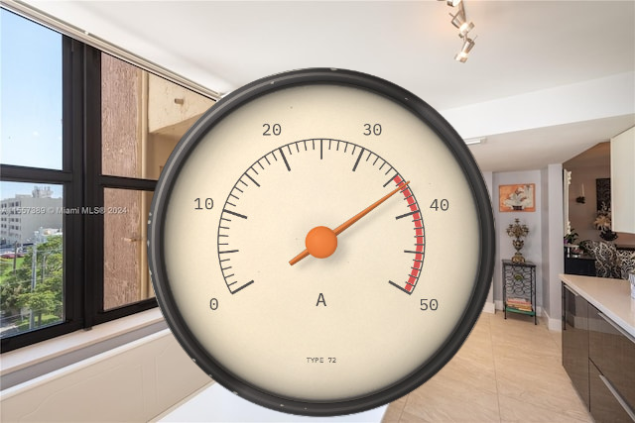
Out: 36.5 (A)
